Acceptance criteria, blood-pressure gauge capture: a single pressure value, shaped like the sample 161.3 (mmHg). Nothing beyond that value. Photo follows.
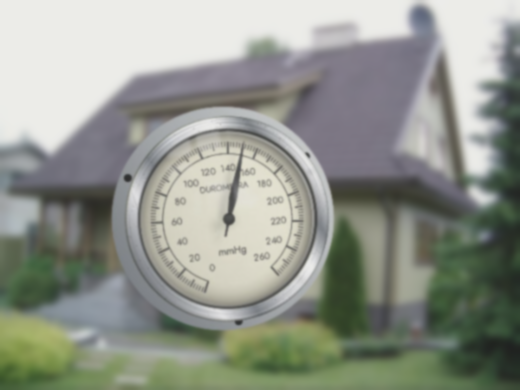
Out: 150 (mmHg)
